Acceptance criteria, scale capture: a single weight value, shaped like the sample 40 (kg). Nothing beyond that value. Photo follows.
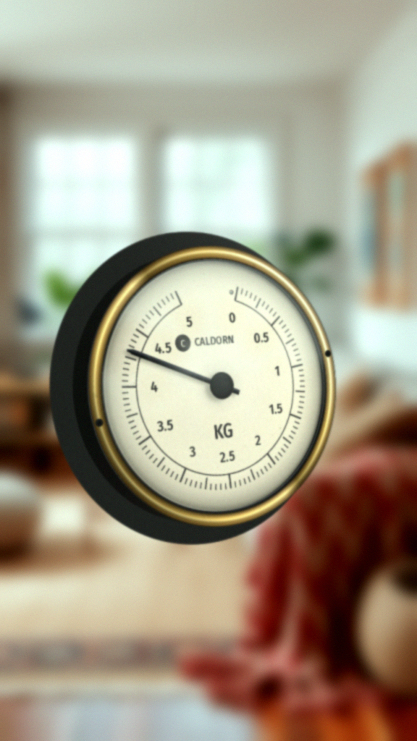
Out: 4.3 (kg)
